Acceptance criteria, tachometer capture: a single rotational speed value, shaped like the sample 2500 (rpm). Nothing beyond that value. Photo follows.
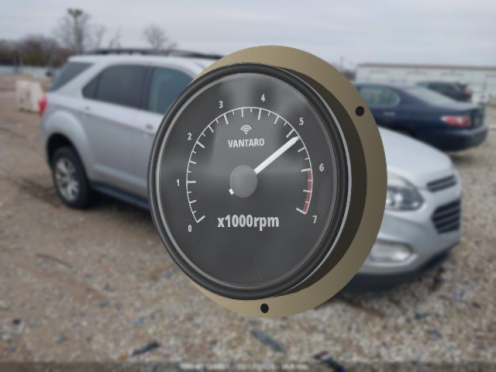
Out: 5250 (rpm)
